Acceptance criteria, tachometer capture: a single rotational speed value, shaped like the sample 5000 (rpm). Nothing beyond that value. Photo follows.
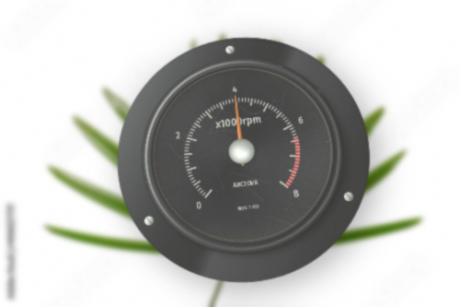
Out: 4000 (rpm)
